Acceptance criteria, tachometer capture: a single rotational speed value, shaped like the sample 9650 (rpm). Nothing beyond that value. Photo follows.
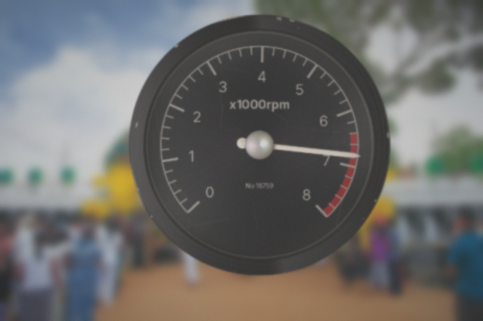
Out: 6800 (rpm)
